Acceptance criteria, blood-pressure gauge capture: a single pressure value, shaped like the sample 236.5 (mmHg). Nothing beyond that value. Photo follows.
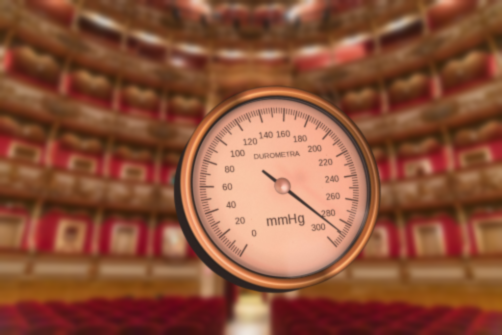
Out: 290 (mmHg)
